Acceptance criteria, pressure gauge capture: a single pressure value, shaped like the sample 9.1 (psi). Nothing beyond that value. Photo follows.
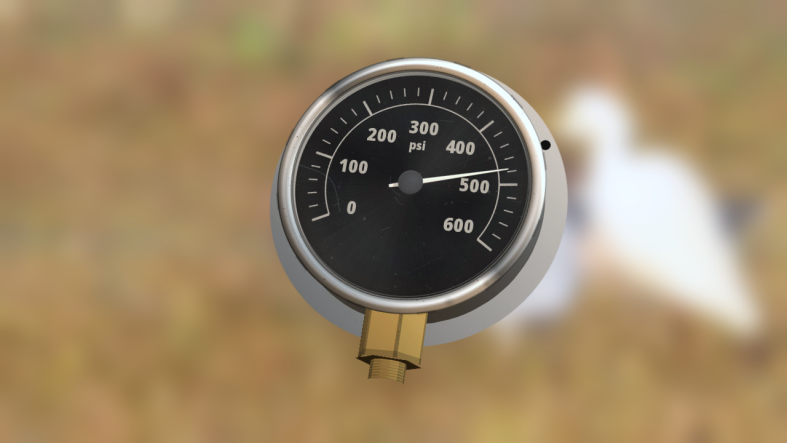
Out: 480 (psi)
